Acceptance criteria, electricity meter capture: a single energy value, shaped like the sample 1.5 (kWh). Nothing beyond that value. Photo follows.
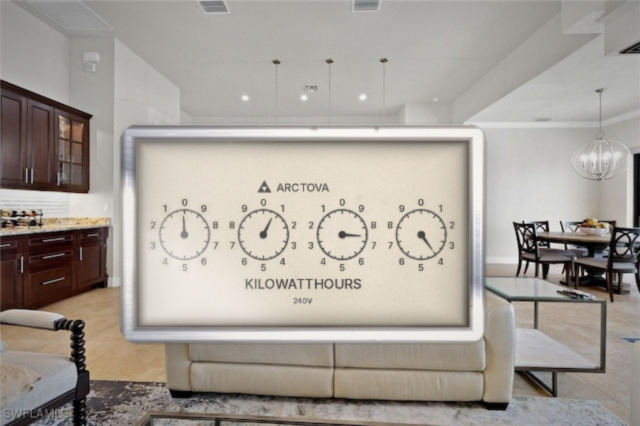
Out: 74 (kWh)
